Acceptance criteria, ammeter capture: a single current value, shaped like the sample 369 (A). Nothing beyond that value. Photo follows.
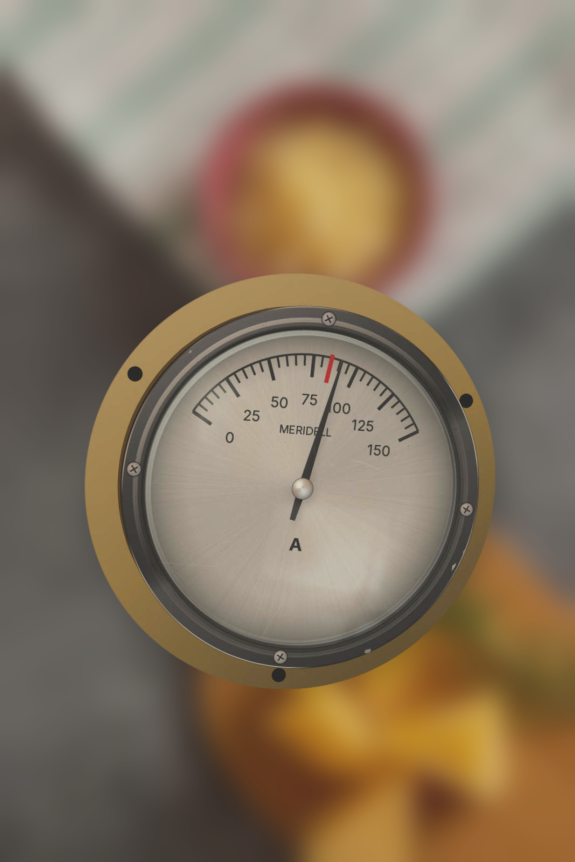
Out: 90 (A)
